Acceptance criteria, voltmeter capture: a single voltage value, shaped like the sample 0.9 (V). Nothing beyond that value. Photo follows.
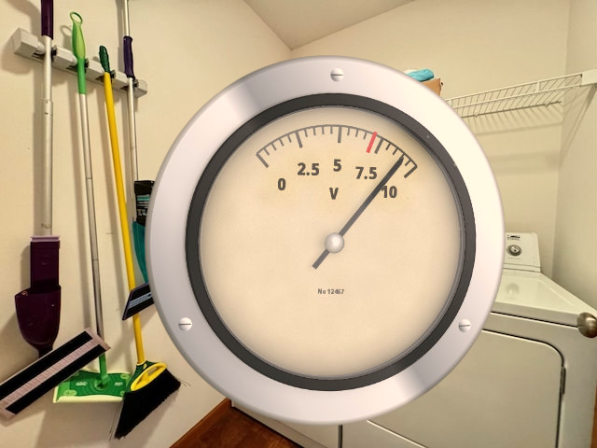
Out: 9 (V)
